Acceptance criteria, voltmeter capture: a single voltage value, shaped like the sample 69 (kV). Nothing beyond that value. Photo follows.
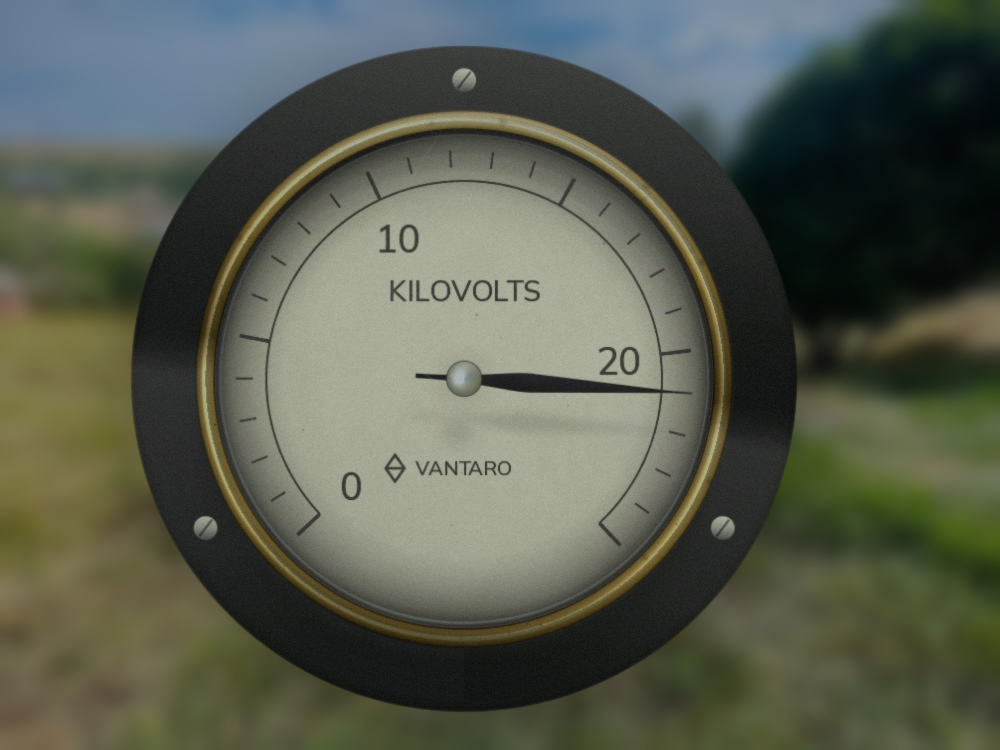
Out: 21 (kV)
